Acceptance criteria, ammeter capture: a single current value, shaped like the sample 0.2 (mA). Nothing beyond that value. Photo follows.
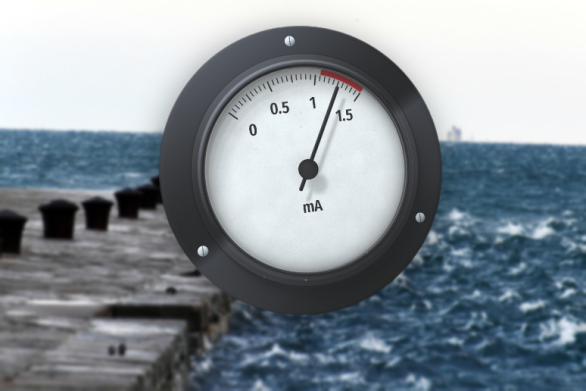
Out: 1.25 (mA)
